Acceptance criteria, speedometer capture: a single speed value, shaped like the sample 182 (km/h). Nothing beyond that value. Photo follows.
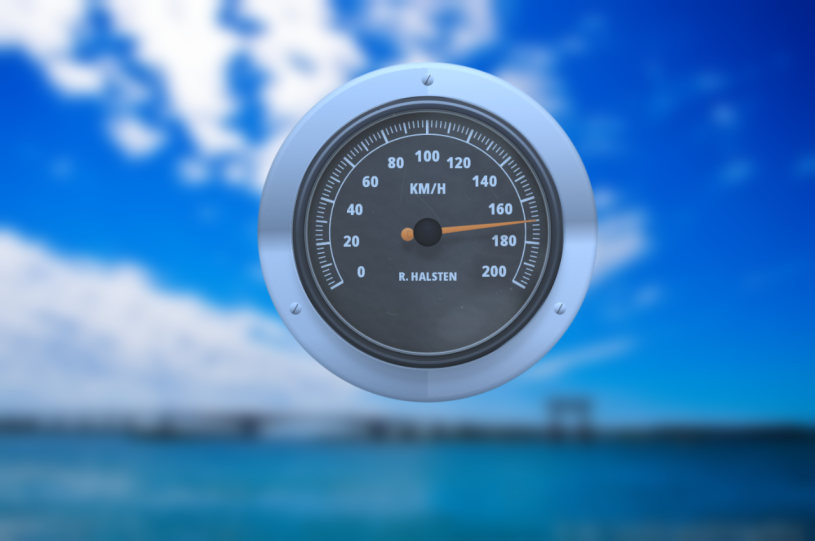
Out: 170 (km/h)
